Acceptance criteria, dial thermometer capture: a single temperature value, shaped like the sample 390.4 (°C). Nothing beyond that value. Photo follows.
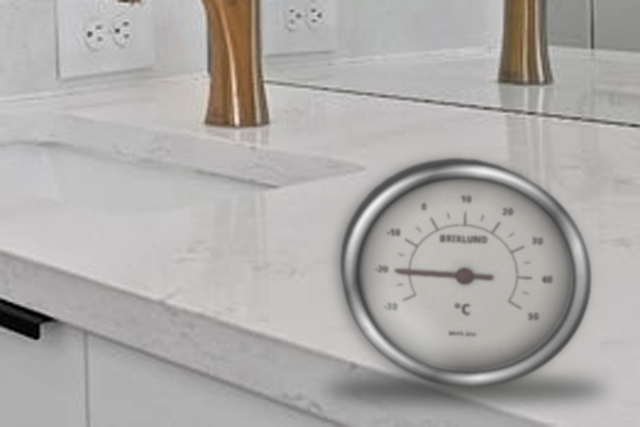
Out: -20 (°C)
